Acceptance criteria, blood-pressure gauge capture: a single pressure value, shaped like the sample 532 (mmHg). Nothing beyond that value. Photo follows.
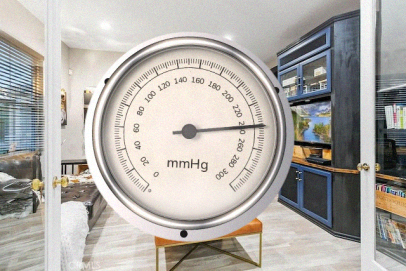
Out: 240 (mmHg)
